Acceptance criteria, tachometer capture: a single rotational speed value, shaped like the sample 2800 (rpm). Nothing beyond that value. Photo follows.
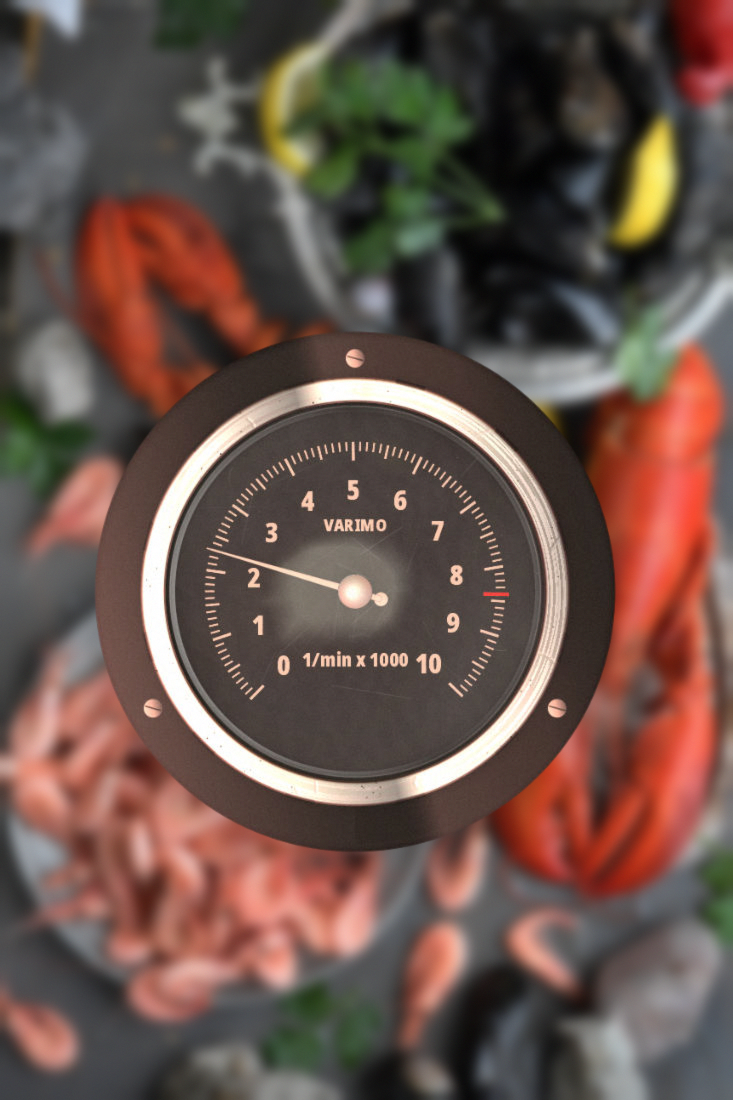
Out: 2300 (rpm)
